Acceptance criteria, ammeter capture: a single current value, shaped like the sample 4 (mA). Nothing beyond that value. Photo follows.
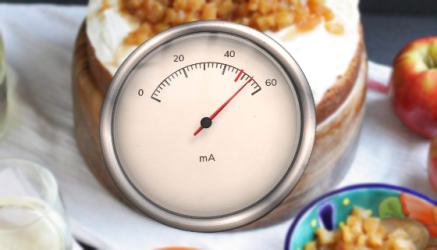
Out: 54 (mA)
